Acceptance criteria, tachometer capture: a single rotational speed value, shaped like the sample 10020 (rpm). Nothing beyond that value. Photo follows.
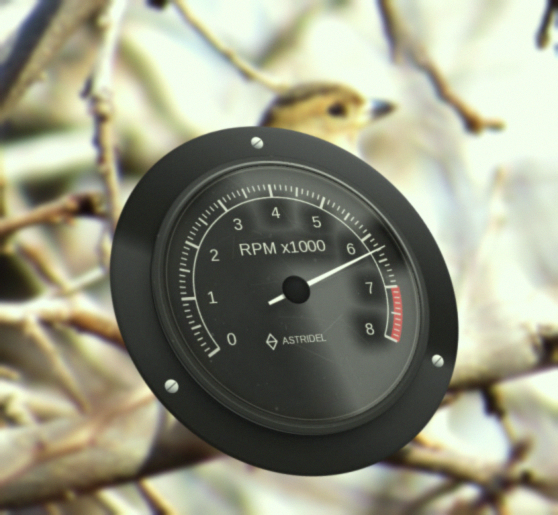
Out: 6300 (rpm)
